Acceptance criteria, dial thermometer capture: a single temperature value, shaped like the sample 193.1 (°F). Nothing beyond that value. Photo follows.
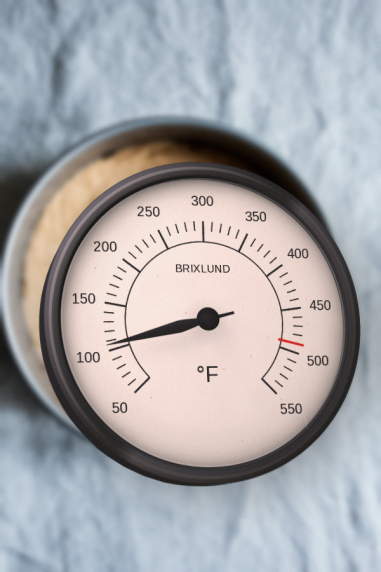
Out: 105 (°F)
